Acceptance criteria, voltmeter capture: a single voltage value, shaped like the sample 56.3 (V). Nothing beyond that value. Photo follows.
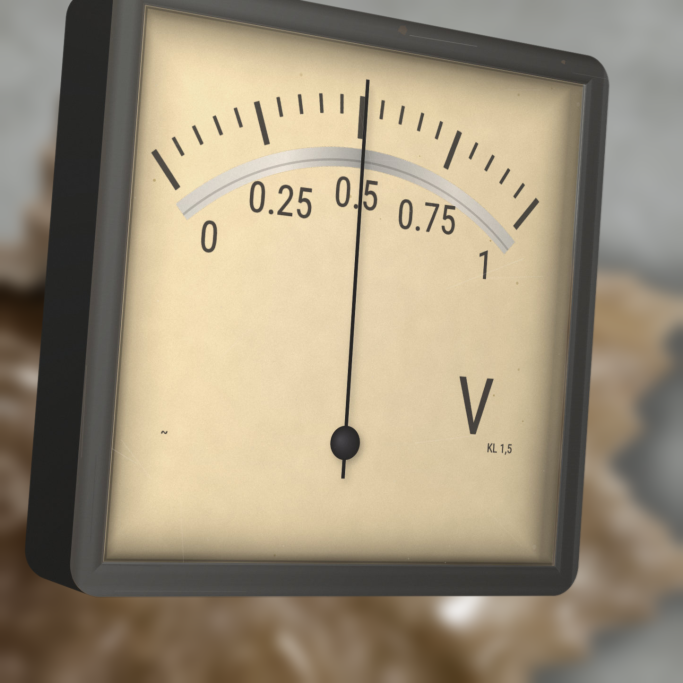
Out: 0.5 (V)
